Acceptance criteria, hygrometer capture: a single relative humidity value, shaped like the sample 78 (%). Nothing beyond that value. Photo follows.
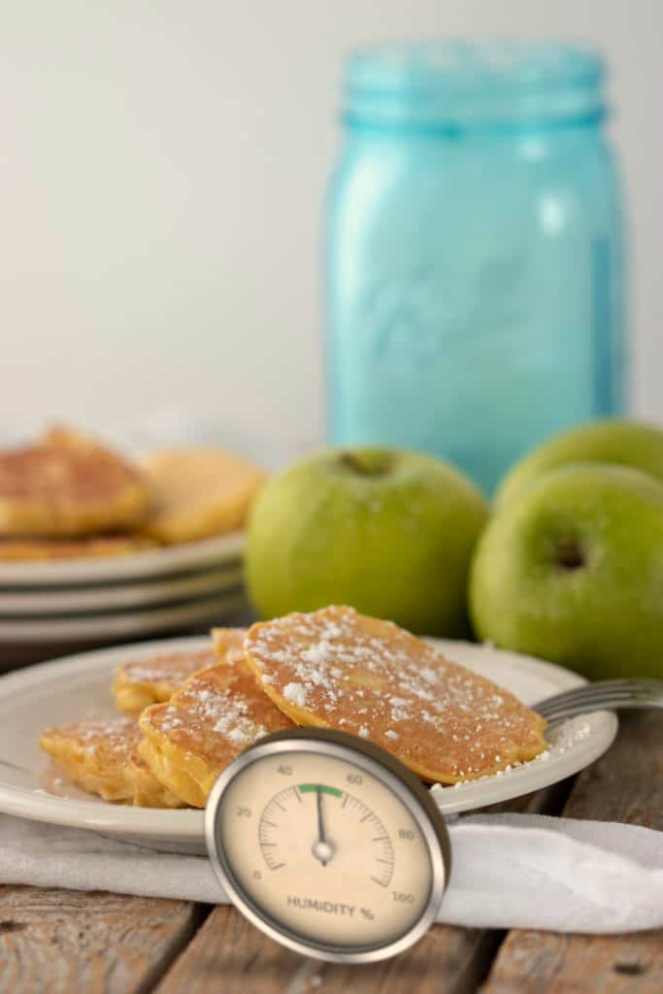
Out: 50 (%)
